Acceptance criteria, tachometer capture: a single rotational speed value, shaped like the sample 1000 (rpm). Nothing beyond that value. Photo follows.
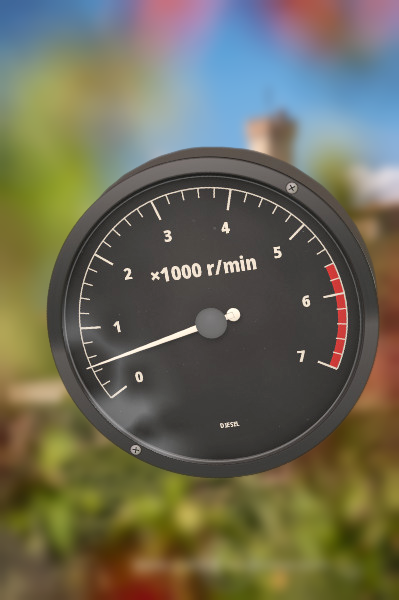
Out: 500 (rpm)
